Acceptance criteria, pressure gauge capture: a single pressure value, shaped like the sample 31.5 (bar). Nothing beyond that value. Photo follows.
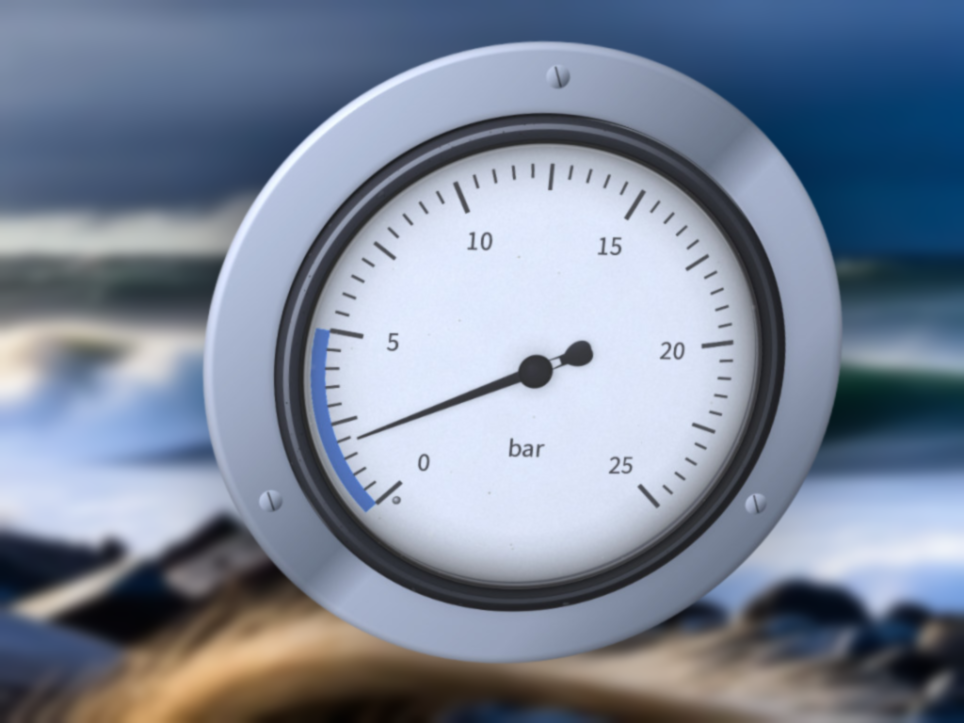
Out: 2 (bar)
